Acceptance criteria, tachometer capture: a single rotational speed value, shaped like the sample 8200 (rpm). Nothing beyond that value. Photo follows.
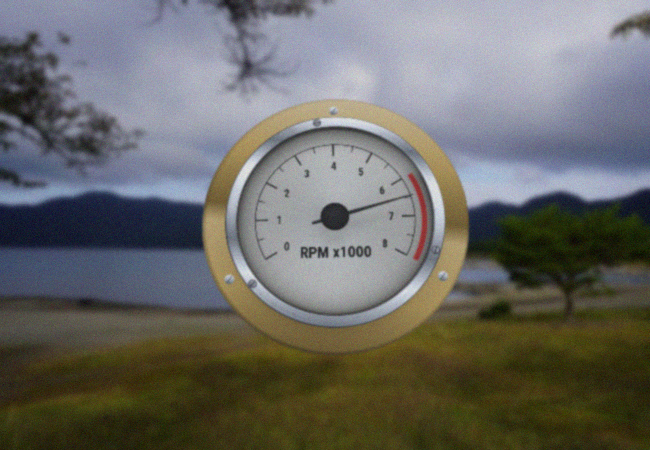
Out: 6500 (rpm)
